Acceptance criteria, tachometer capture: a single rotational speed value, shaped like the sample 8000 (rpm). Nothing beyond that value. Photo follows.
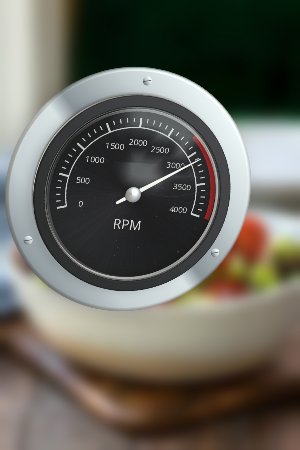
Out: 3100 (rpm)
